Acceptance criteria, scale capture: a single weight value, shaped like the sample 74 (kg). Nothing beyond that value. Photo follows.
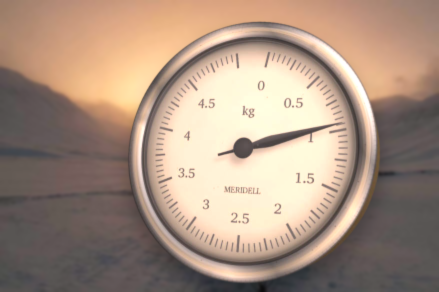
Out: 0.95 (kg)
